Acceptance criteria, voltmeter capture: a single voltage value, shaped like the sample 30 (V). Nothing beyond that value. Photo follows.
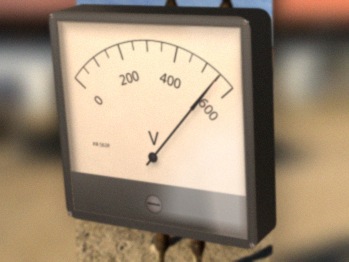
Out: 550 (V)
